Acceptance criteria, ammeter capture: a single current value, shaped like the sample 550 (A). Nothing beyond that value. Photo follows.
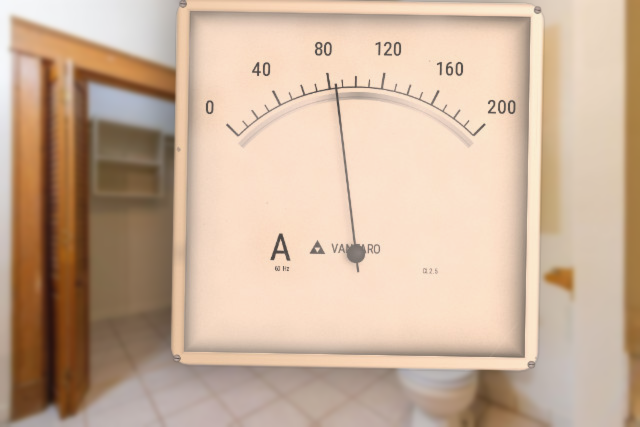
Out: 85 (A)
